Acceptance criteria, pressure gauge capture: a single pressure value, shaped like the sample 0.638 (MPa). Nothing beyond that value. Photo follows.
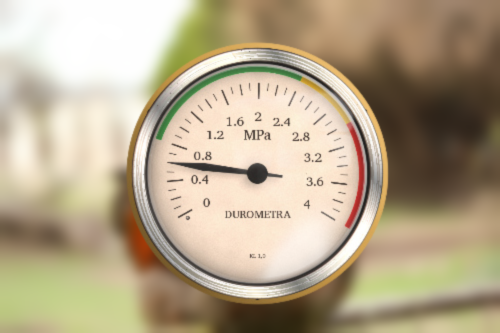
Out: 0.6 (MPa)
